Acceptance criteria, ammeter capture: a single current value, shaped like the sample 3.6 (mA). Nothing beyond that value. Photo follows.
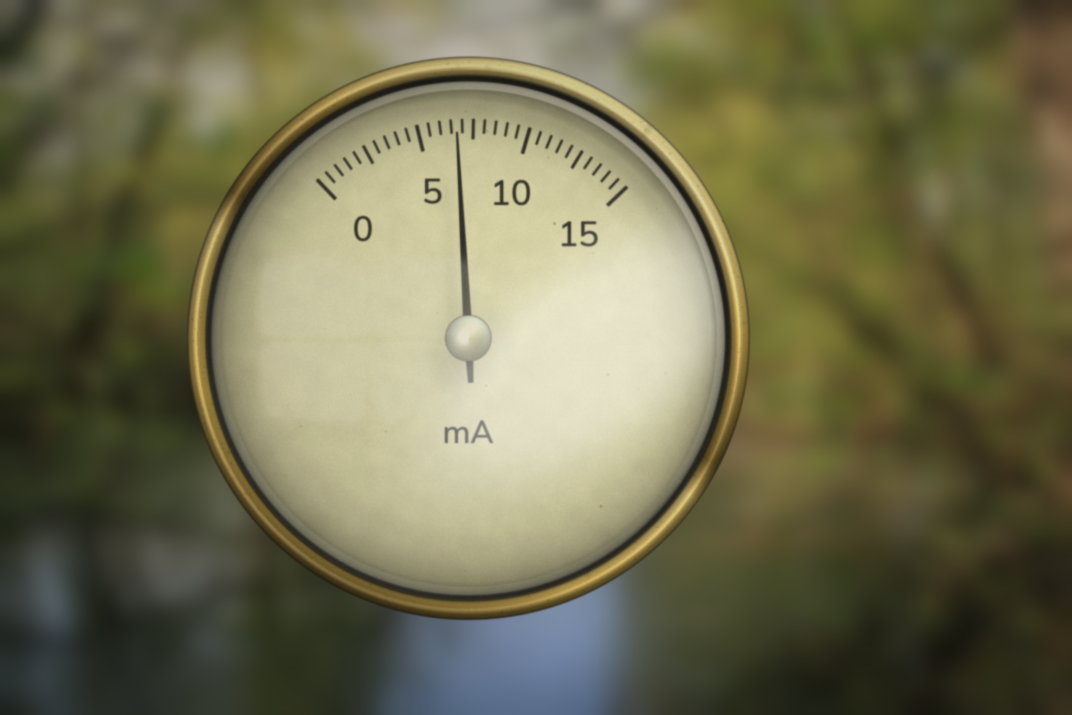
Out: 6.75 (mA)
